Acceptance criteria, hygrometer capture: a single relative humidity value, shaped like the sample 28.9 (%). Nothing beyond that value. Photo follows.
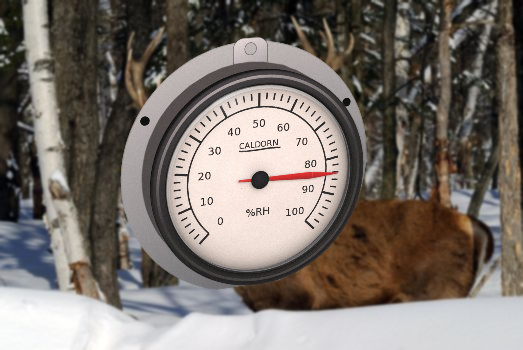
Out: 84 (%)
